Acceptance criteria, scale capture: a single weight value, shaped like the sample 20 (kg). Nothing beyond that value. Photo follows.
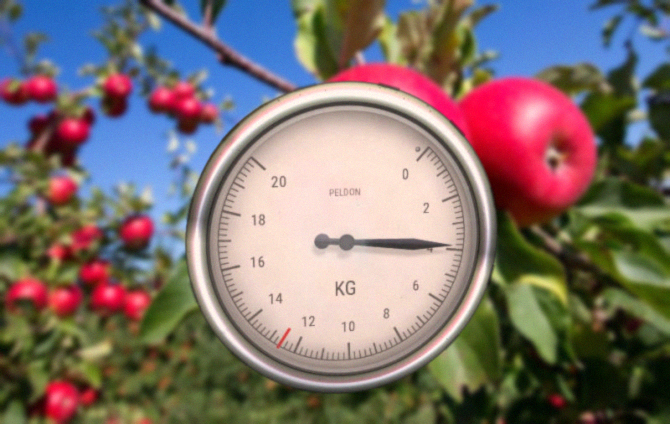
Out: 3.8 (kg)
